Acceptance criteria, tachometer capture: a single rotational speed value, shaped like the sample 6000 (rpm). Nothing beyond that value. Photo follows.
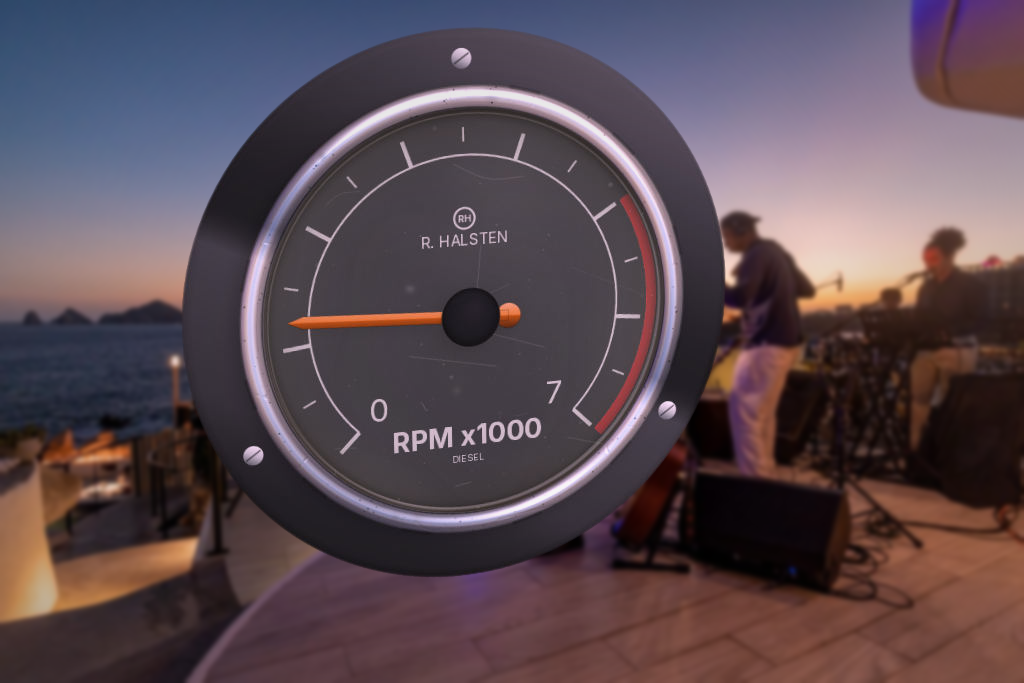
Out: 1250 (rpm)
